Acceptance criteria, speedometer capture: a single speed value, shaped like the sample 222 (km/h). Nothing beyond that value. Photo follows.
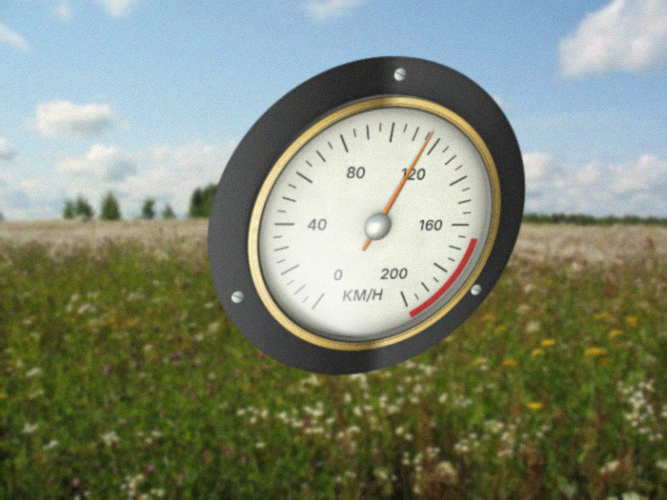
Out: 115 (km/h)
